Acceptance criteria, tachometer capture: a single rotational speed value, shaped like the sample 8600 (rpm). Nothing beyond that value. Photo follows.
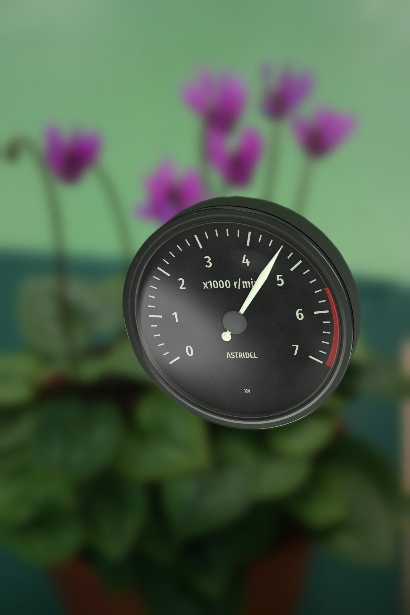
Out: 4600 (rpm)
